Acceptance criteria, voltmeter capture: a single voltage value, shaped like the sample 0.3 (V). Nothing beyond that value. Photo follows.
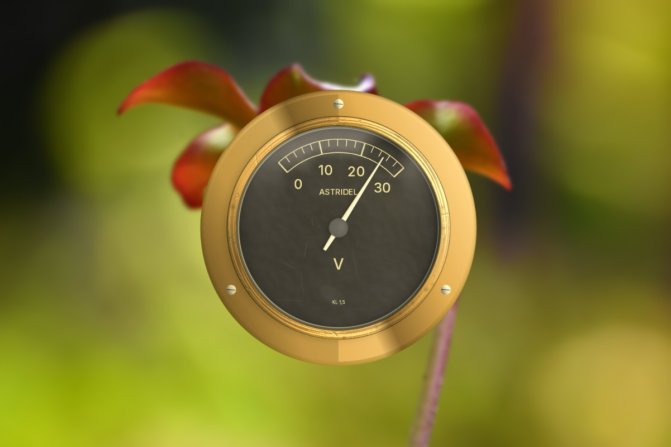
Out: 25 (V)
